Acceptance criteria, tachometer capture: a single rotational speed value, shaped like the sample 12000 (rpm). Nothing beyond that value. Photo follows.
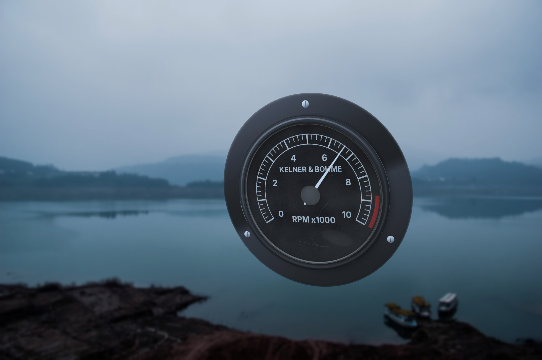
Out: 6600 (rpm)
